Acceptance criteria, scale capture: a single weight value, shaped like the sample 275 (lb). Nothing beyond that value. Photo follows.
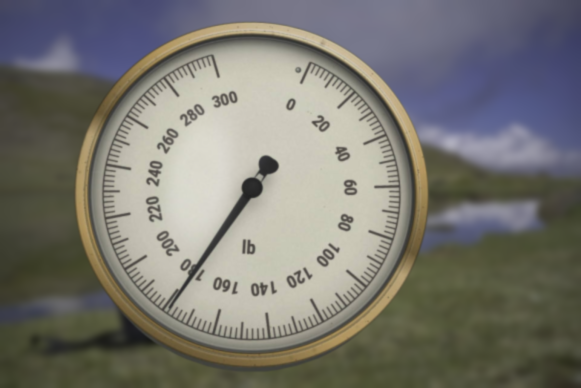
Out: 178 (lb)
